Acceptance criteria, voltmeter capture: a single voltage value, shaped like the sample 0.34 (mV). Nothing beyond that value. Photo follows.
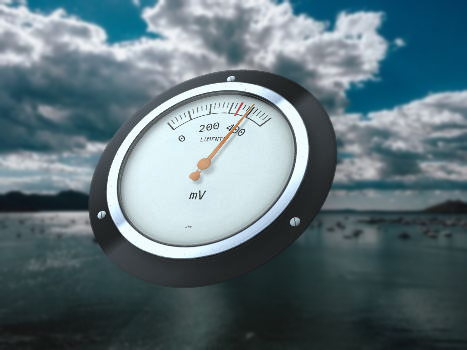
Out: 400 (mV)
